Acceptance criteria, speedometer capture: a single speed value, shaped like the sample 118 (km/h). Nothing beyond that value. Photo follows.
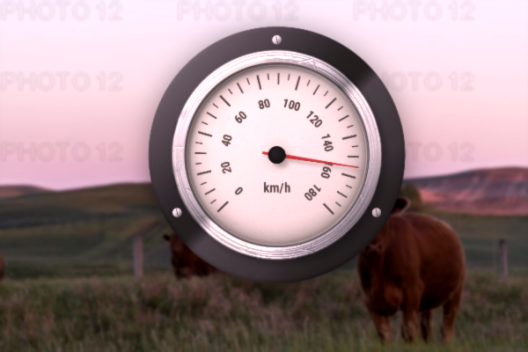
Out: 155 (km/h)
